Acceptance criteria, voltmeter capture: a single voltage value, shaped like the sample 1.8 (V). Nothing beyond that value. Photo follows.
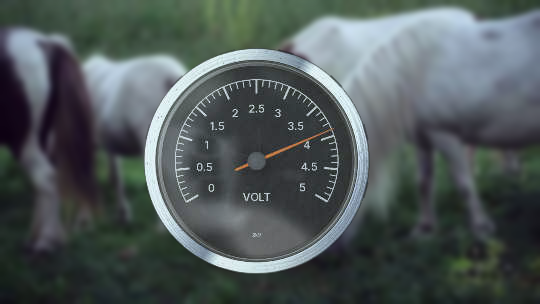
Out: 3.9 (V)
